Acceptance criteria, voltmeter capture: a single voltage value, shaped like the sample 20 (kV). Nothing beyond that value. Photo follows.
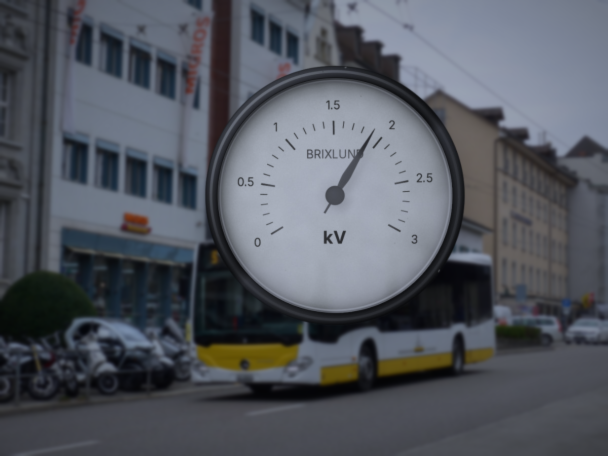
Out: 1.9 (kV)
